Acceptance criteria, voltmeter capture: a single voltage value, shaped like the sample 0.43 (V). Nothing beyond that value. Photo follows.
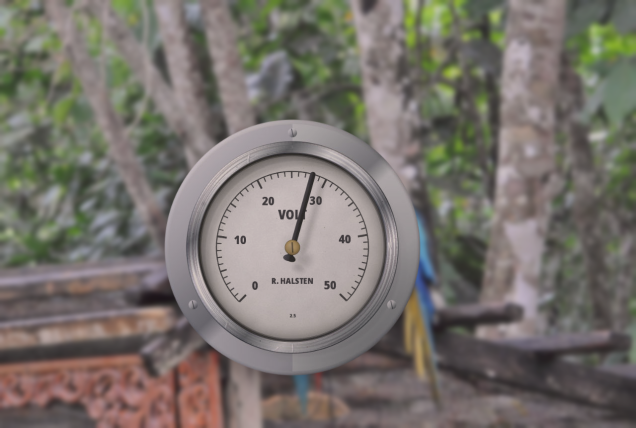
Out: 28 (V)
